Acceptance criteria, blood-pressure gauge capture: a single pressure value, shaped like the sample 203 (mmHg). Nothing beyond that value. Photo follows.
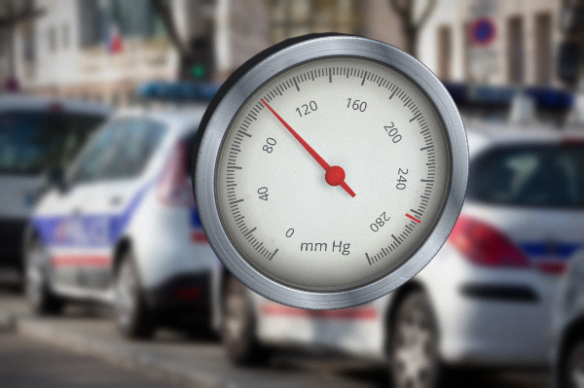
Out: 100 (mmHg)
